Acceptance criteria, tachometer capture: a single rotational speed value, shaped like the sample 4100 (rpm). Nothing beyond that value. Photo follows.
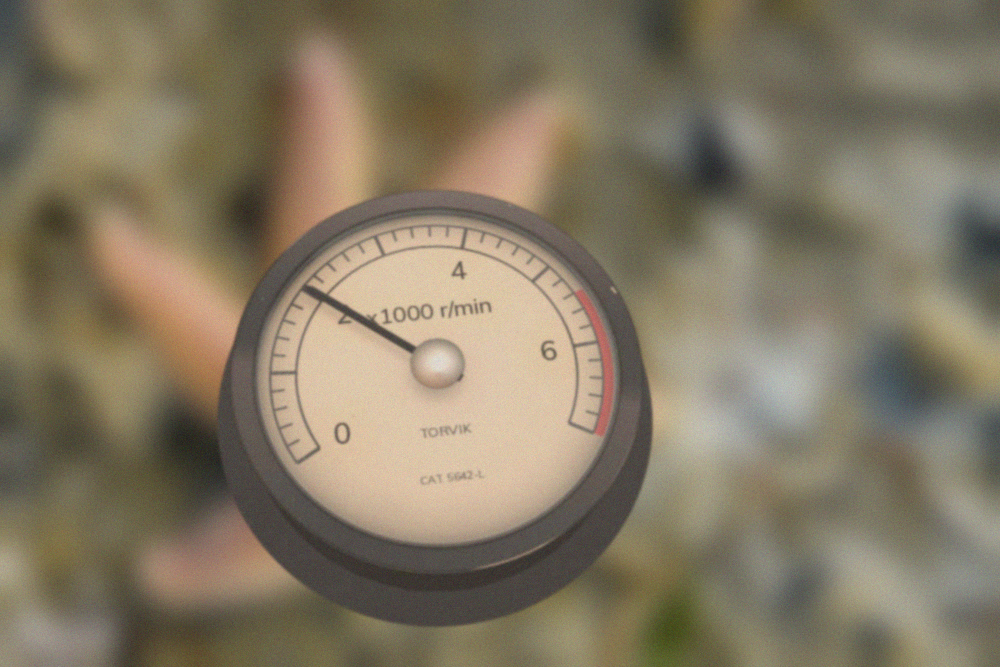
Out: 2000 (rpm)
